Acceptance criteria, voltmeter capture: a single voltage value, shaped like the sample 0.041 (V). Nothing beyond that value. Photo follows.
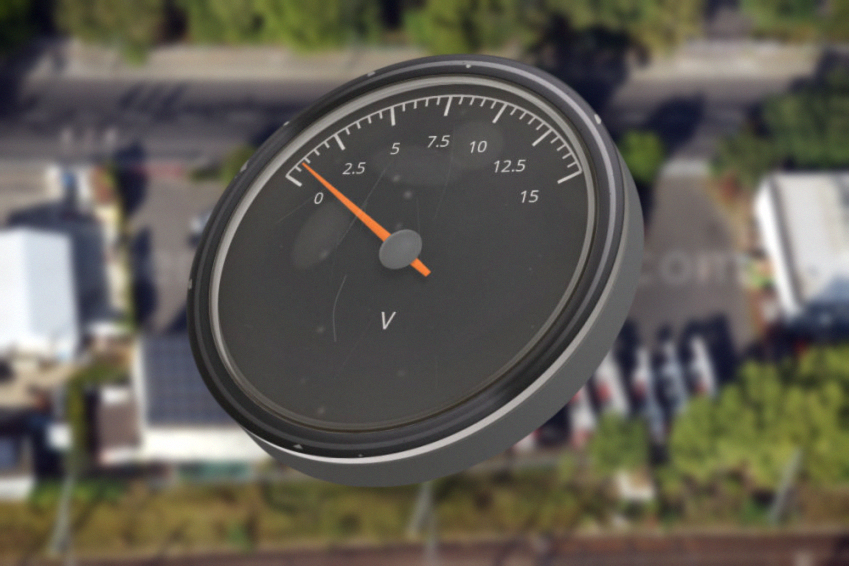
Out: 0.75 (V)
